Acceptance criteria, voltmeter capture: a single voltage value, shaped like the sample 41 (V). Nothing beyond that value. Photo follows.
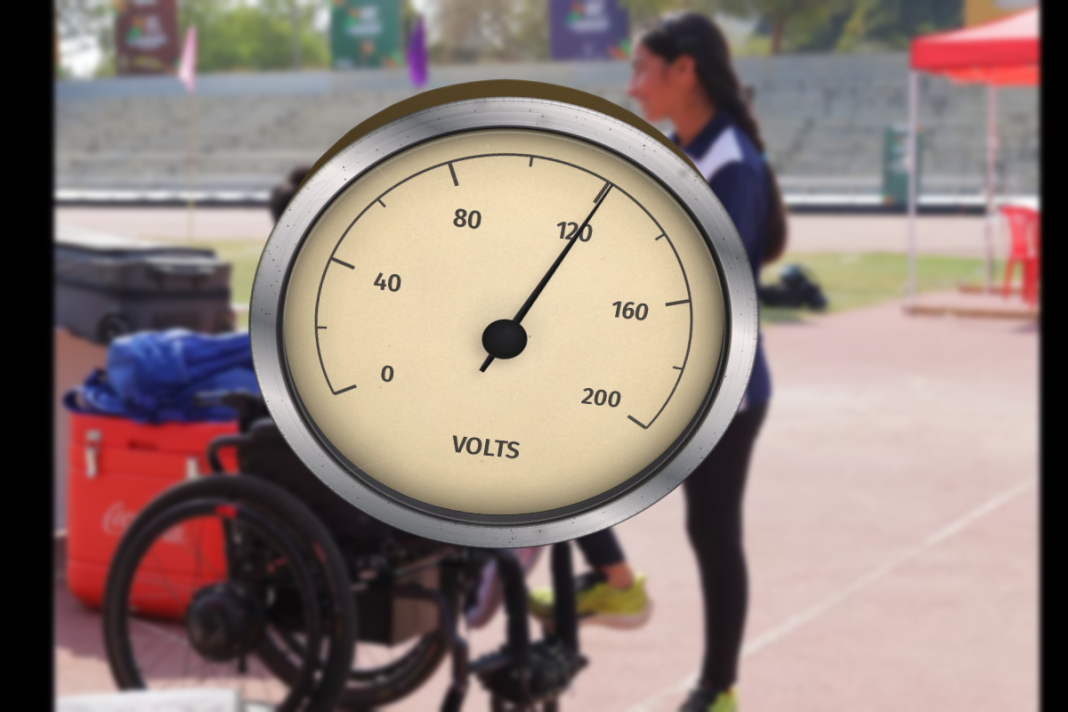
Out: 120 (V)
